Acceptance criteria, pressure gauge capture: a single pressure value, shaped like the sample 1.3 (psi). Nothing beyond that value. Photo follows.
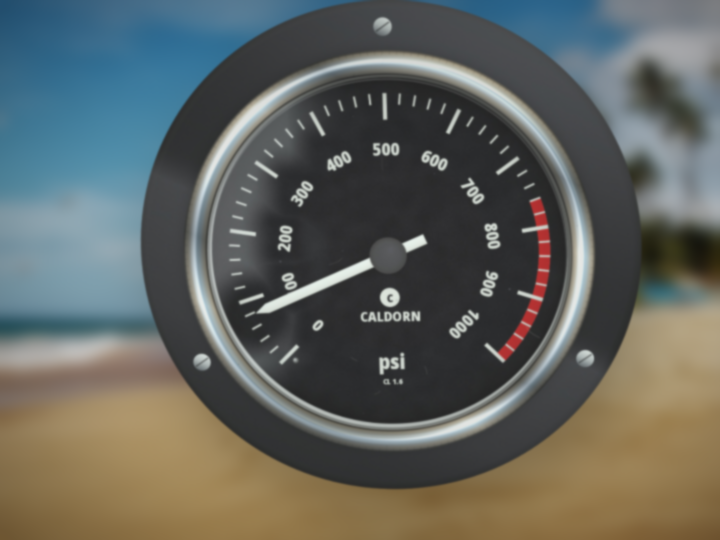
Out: 80 (psi)
